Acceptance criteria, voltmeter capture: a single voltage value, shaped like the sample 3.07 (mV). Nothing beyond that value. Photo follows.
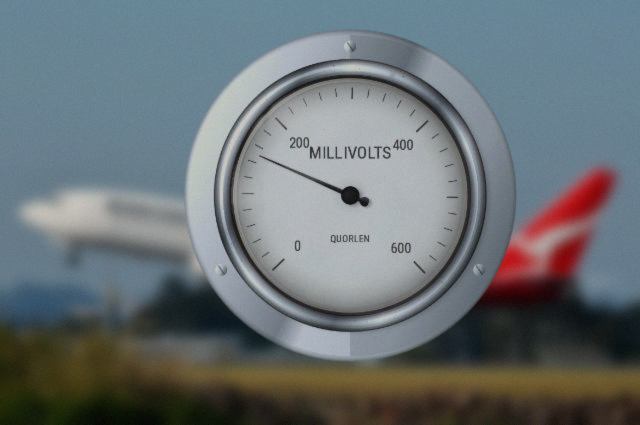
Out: 150 (mV)
